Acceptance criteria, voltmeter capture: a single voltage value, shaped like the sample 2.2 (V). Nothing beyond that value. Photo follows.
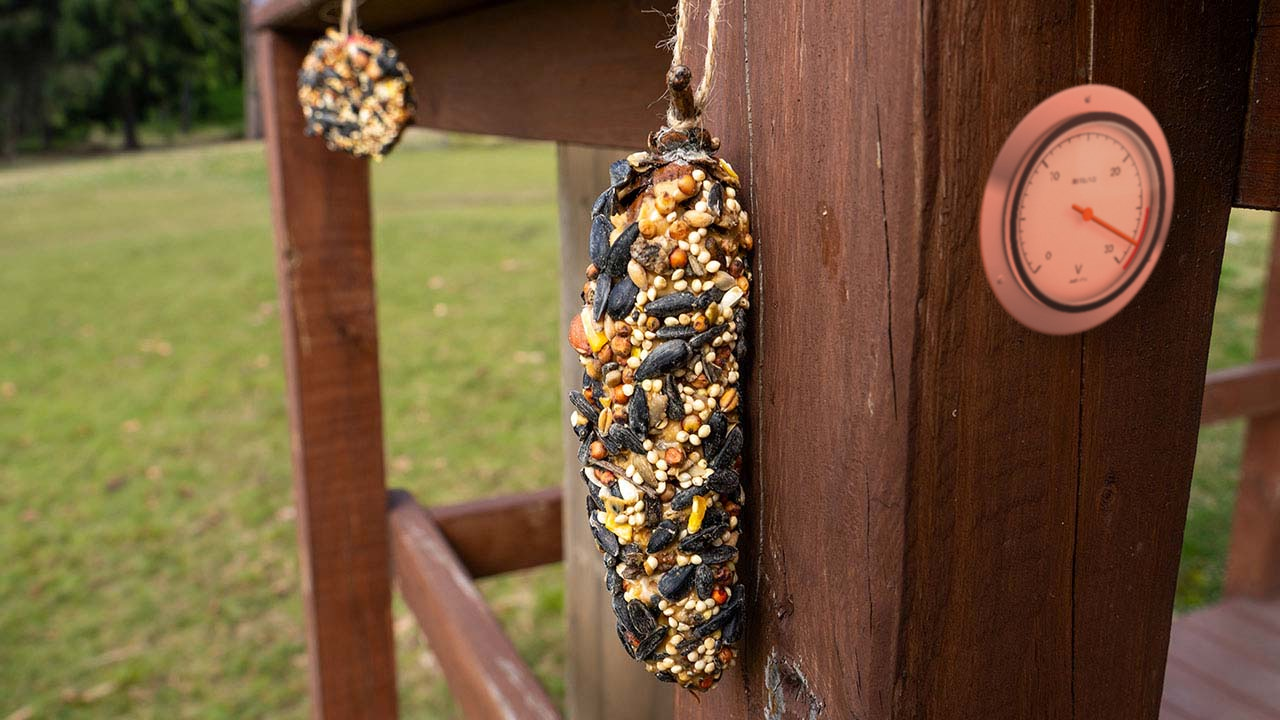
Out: 28 (V)
